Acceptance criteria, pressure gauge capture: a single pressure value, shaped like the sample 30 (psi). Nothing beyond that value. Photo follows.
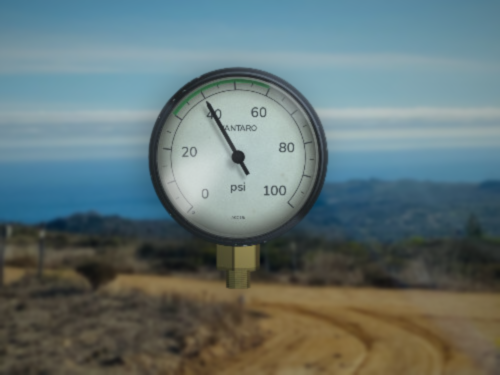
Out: 40 (psi)
